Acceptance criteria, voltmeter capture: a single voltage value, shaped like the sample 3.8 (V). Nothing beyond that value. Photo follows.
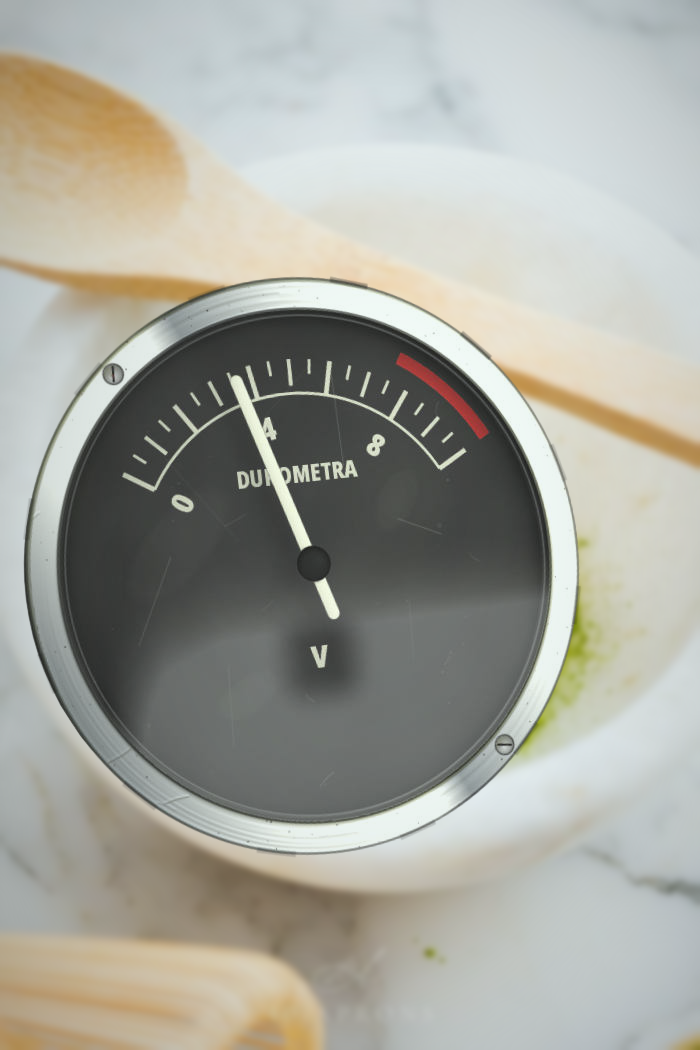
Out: 3.5 (V)
